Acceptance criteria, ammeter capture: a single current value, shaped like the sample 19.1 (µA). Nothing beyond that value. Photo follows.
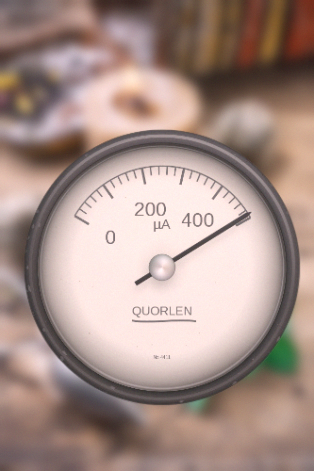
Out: 490 (µA)
